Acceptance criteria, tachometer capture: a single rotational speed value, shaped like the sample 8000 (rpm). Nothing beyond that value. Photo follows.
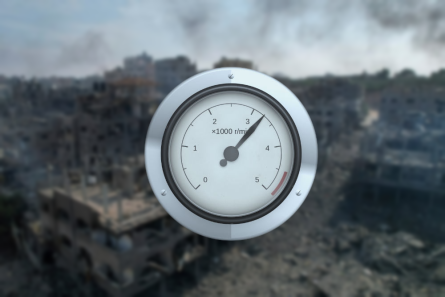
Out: 3250 (rpm)
